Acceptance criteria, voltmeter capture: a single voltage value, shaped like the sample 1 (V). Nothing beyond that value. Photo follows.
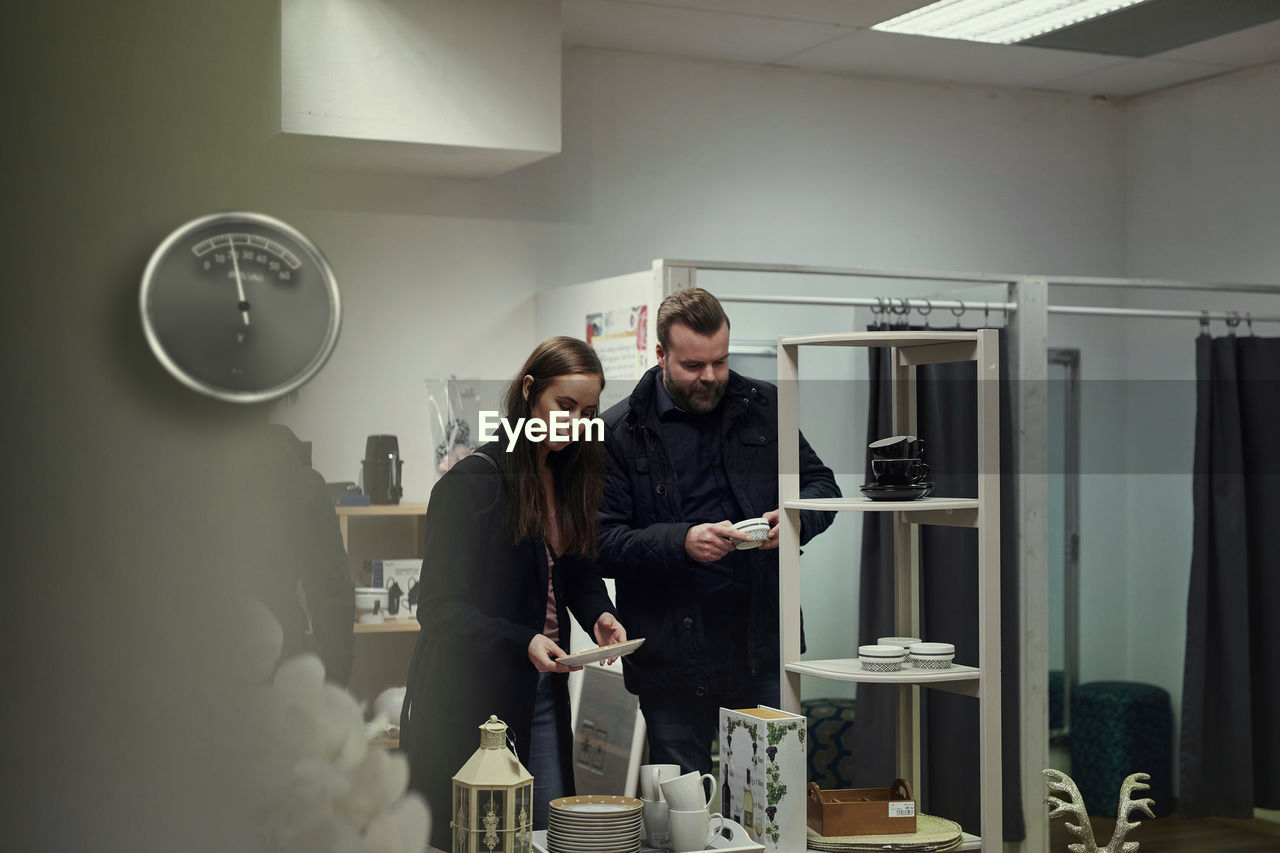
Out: 20 (V)
